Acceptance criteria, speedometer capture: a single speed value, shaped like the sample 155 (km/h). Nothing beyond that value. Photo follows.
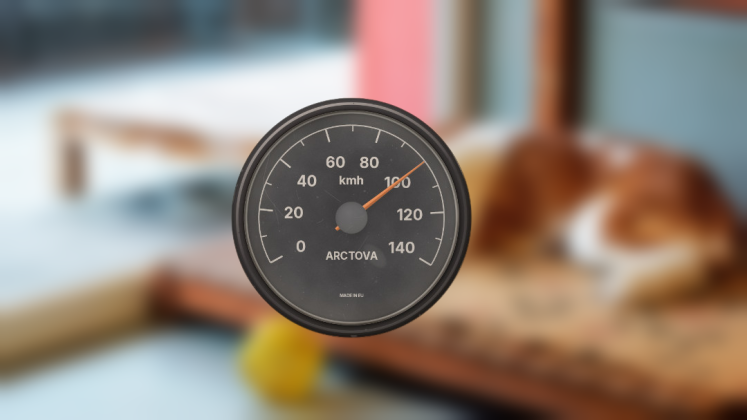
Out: 100 (km/h)
